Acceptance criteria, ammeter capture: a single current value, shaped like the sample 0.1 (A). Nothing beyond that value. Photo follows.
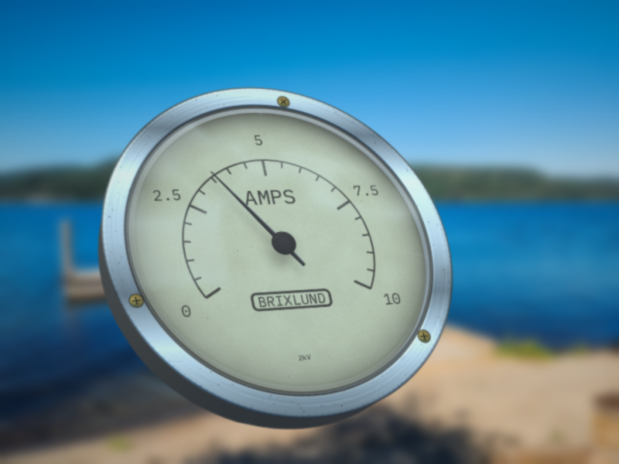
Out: 3.5 (A)
